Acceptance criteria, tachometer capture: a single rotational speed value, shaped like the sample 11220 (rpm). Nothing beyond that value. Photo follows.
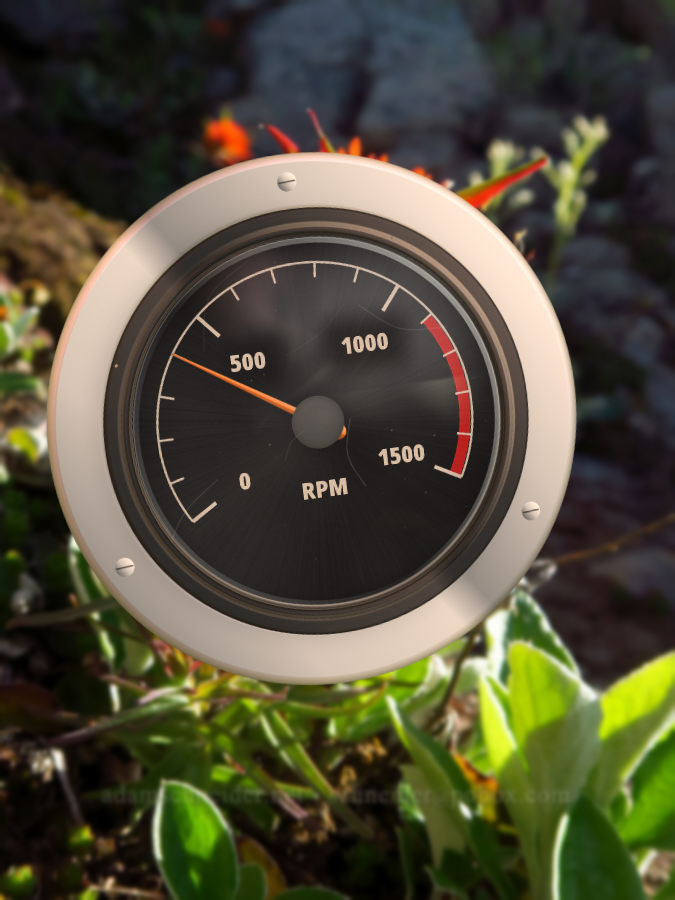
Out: 400 (rpm)
